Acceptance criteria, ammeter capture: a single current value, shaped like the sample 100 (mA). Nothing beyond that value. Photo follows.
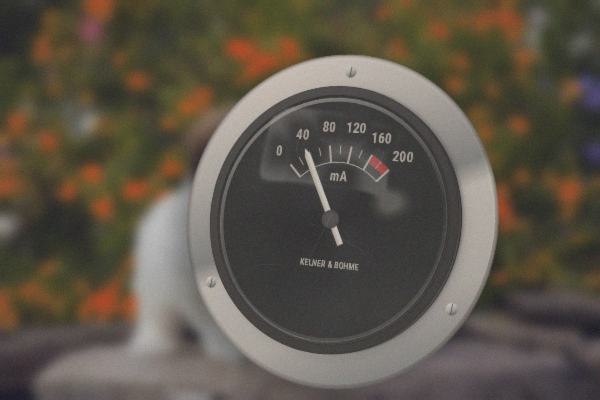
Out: 40 (mA)
